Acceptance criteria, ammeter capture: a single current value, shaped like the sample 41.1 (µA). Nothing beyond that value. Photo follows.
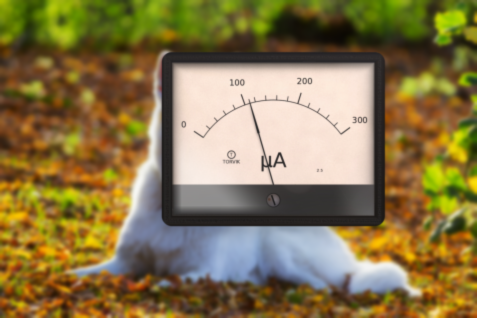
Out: 110 (µA)
